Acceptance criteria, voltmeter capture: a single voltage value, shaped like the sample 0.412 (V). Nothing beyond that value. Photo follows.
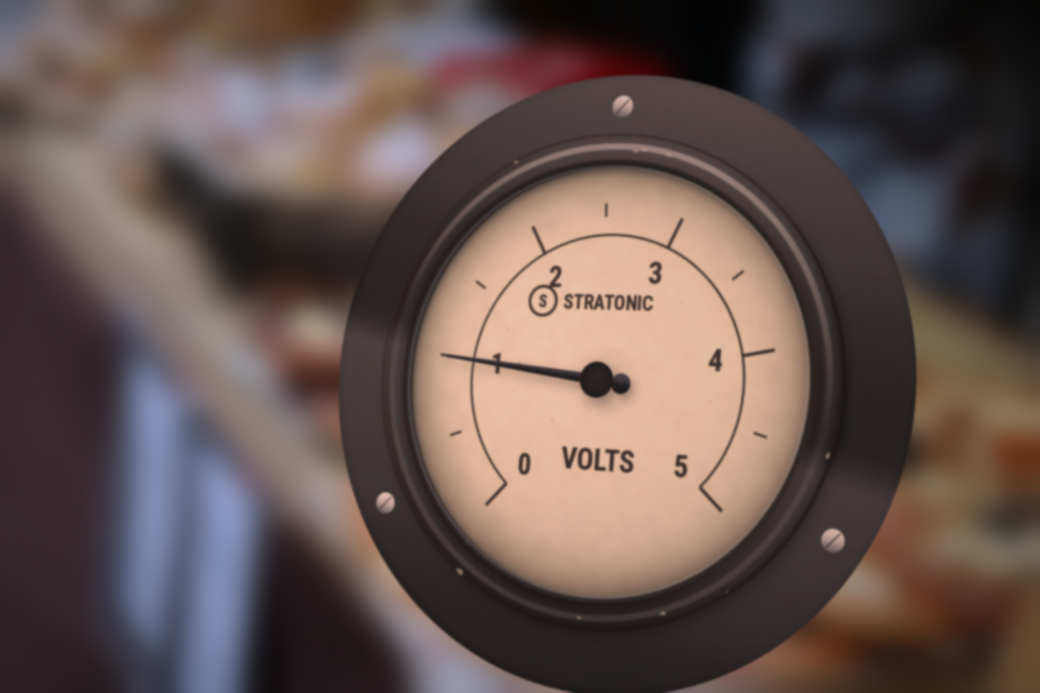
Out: 1 (V)
